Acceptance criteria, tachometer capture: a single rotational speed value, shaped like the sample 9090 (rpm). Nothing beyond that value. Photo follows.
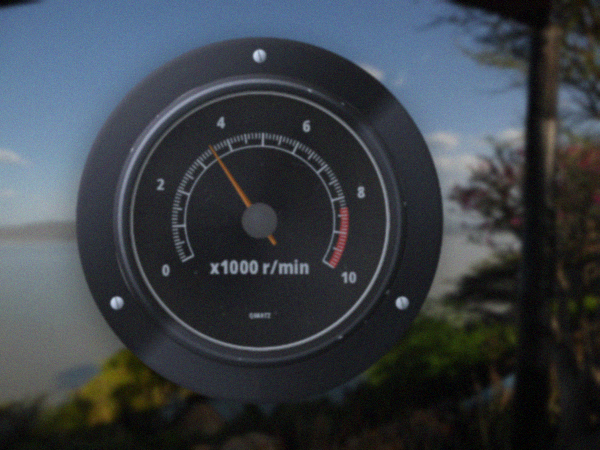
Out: 3500 (rpm)
